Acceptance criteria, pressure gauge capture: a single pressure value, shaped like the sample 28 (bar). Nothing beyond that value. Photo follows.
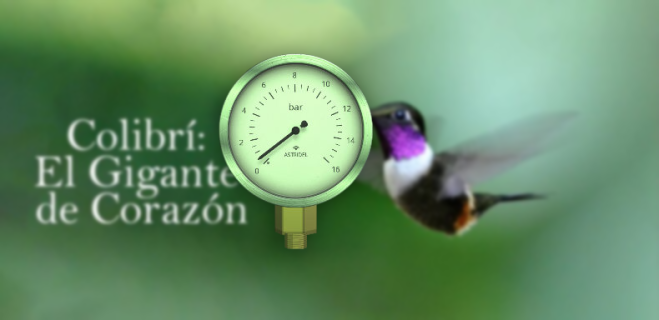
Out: 0.5 (bar)
